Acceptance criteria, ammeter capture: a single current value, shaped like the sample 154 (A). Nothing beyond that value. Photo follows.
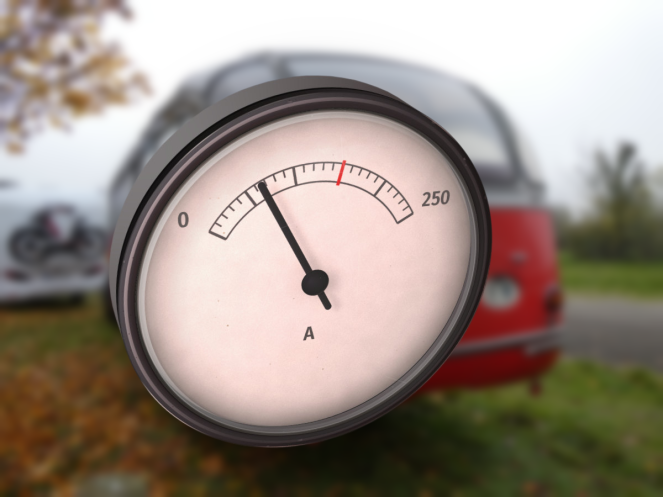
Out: 65 (A)
